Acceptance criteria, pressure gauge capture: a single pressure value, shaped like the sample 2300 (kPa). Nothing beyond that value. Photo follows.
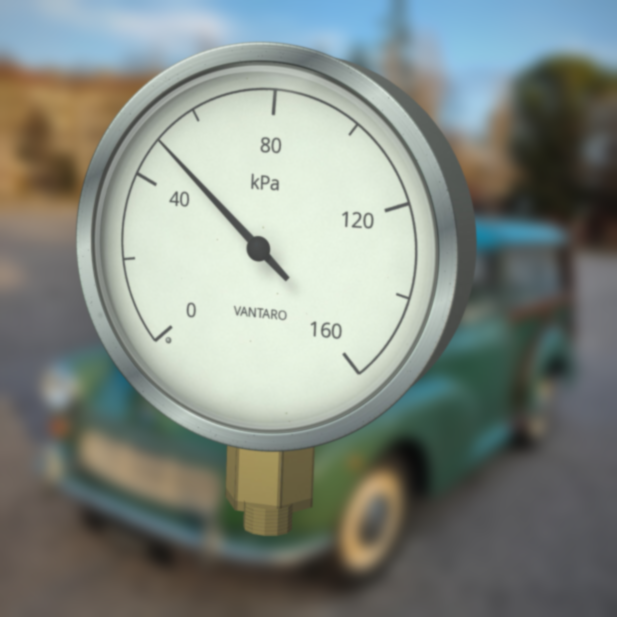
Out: 50 (kPa)
